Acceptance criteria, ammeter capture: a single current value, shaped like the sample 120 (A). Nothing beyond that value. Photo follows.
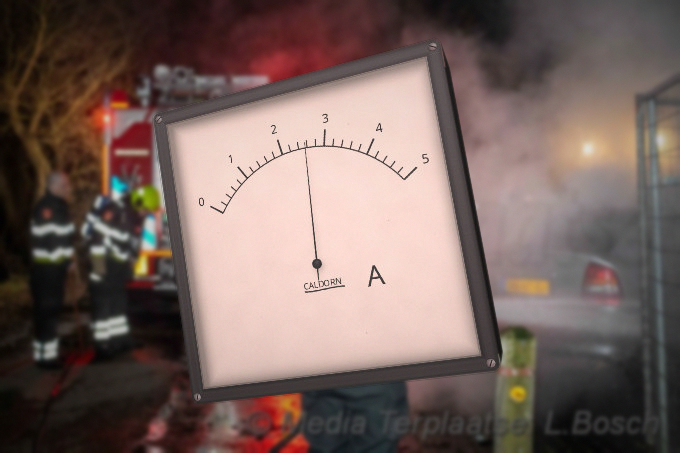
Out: 2.6 (A)
